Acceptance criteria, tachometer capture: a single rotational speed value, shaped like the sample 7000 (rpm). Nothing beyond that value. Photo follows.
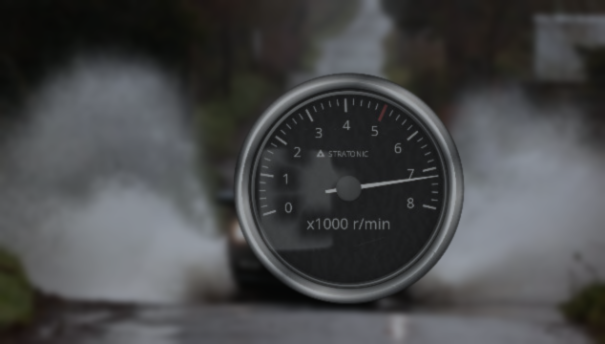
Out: 7200 (rpm)
